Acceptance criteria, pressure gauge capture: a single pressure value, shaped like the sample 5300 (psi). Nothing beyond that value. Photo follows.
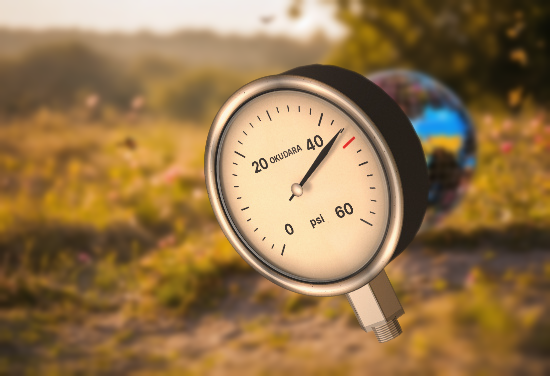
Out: 44 (psi)
